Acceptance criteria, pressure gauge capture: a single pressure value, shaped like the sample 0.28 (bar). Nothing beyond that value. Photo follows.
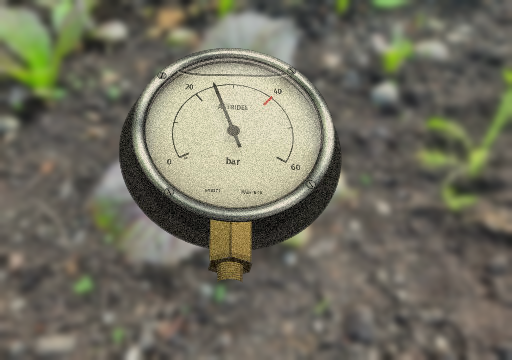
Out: 25 (bar)
